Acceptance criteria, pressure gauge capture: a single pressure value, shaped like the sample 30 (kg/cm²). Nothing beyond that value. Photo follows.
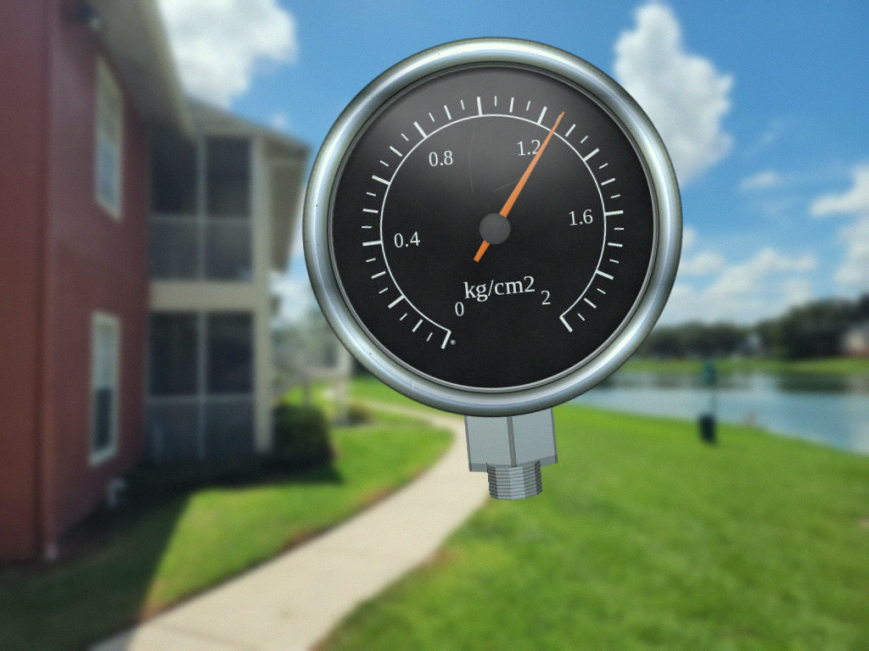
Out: 1.25 (kg/cm²)
